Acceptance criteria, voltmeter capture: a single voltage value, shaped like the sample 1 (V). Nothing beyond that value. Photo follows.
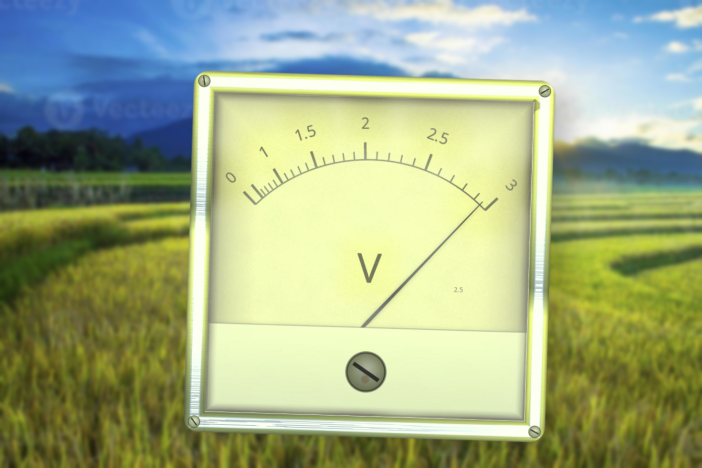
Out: 2.95 (V)
